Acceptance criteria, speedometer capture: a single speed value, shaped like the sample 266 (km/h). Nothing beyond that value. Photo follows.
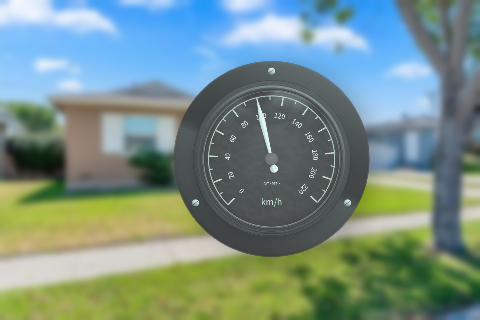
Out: 100 (km/h)
